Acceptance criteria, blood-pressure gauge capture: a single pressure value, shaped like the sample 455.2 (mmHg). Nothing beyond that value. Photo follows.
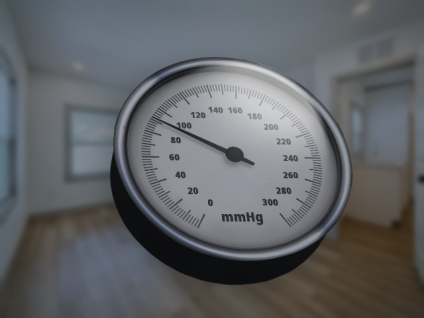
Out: 90 (mmHg)
